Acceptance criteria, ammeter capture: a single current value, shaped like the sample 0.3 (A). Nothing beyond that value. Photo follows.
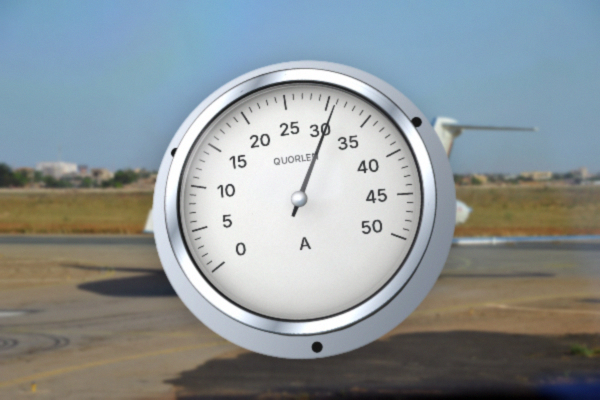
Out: 31 (A)
